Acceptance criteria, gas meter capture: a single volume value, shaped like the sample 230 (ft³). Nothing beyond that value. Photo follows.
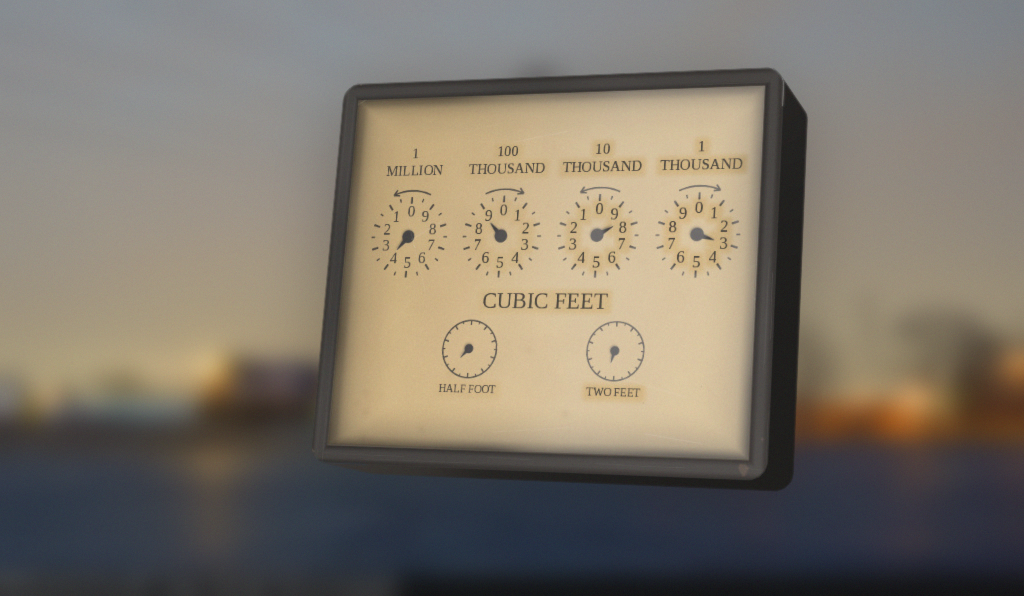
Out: 388300 (ft³)
